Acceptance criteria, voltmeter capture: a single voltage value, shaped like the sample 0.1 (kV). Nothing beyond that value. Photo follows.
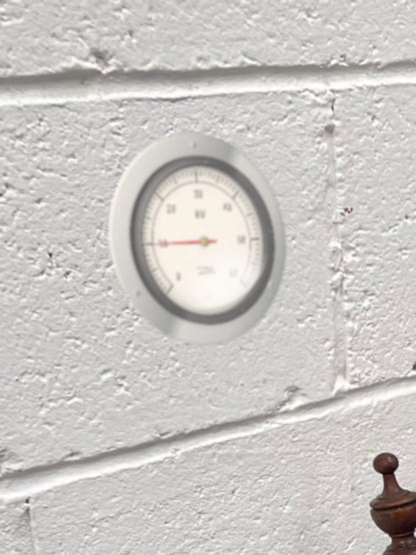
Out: 10 (kV)
